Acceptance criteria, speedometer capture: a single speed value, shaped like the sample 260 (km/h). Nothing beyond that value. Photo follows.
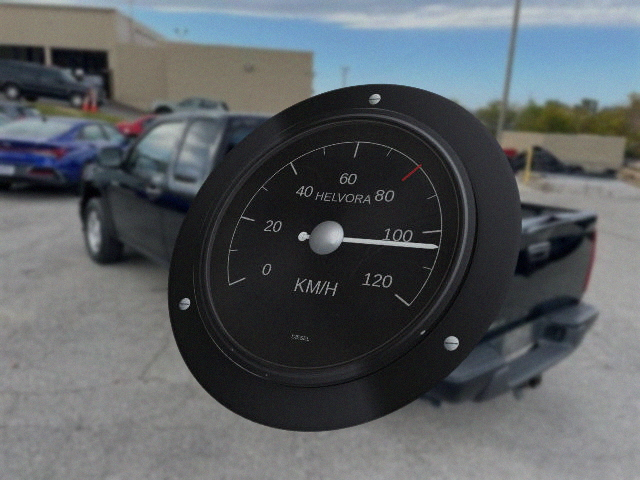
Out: 105 (km/h)
